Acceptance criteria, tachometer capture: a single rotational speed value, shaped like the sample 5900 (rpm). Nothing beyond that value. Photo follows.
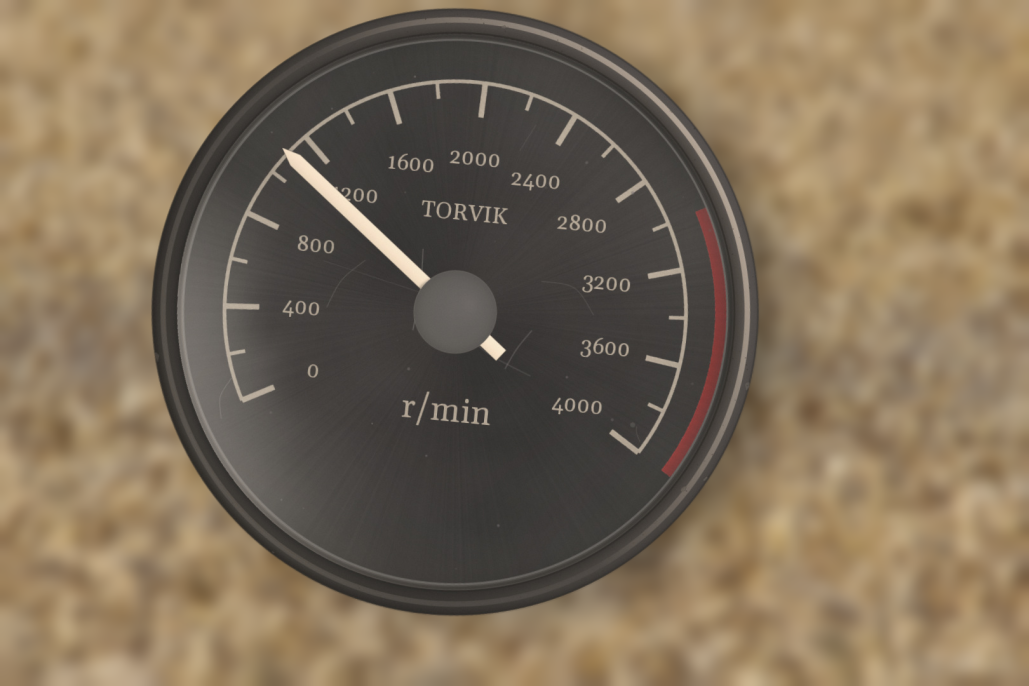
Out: 1100 (rpm)
